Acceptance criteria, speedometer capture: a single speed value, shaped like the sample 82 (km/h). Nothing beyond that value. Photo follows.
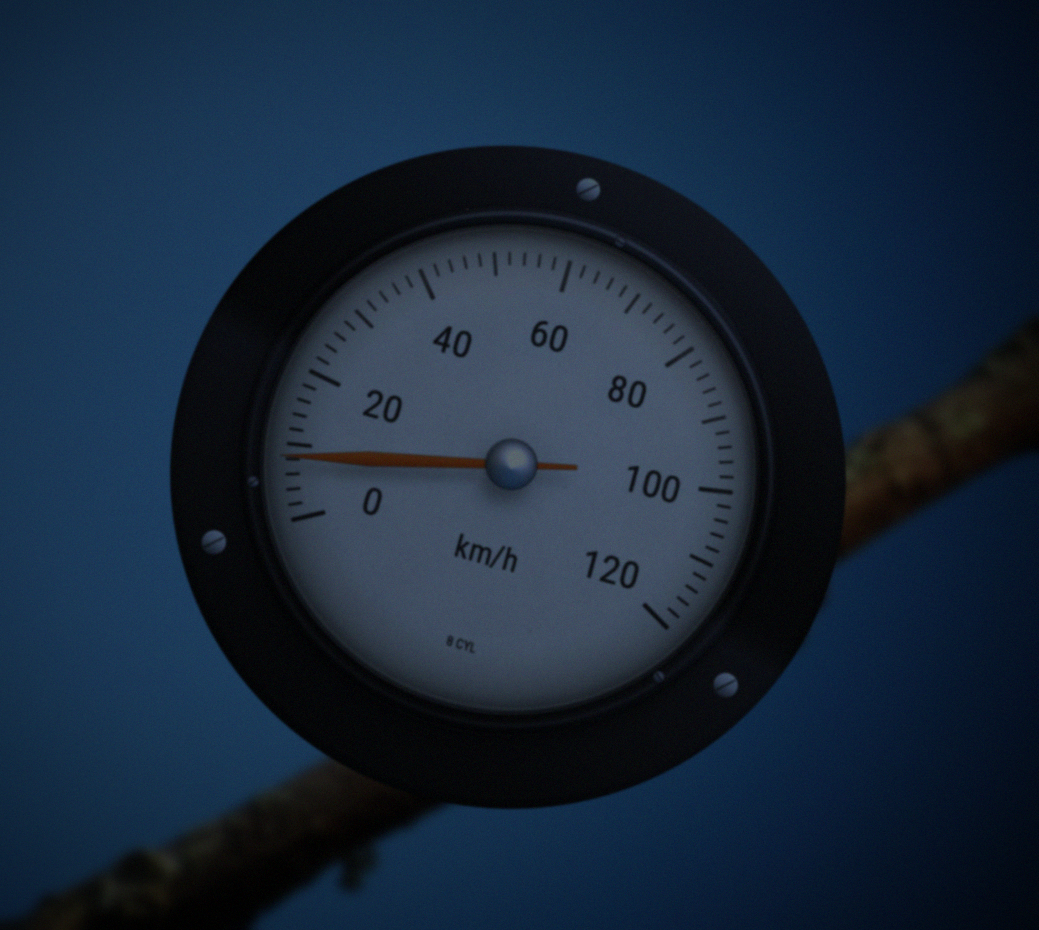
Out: 8 (km/h)
